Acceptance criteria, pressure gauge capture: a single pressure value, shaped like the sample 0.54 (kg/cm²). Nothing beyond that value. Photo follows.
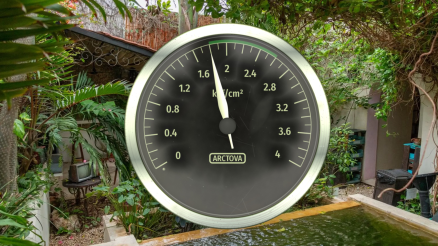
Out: 1.8 (kg/cm²)
